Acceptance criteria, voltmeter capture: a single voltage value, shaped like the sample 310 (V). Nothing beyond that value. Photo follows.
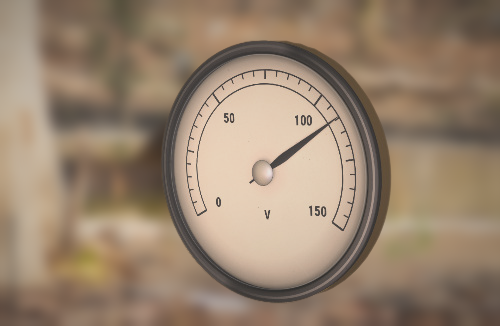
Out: 110 (V)
